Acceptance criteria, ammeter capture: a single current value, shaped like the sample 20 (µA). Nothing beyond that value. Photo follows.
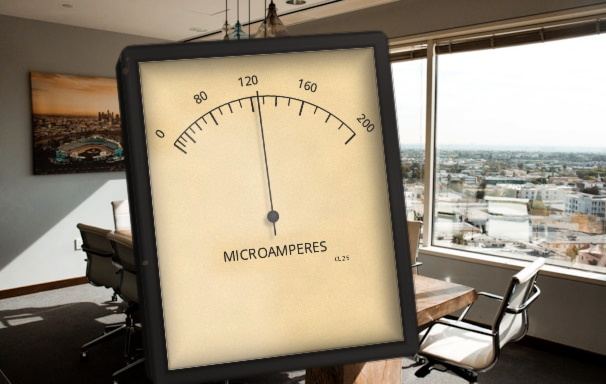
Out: 125 (µA)
